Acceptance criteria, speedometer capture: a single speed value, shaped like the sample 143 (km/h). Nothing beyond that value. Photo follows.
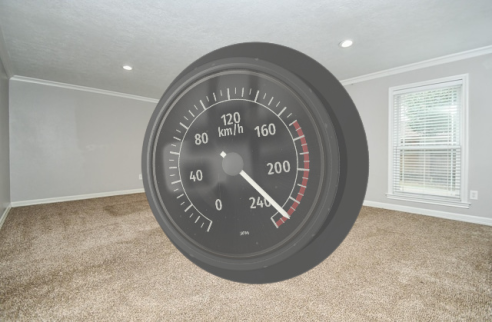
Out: 230 (km/h)
